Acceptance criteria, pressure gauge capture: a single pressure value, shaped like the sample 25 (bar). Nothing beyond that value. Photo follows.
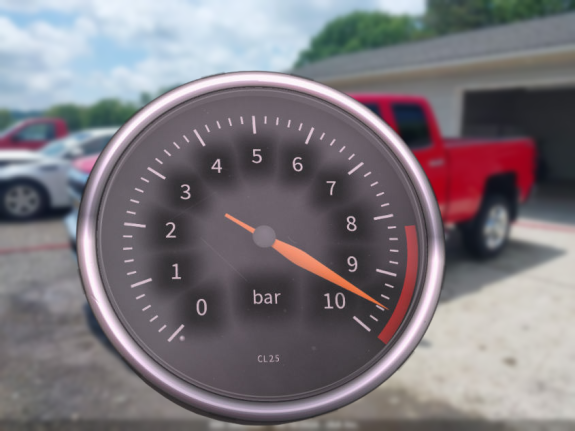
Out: 9.6 (bar)
